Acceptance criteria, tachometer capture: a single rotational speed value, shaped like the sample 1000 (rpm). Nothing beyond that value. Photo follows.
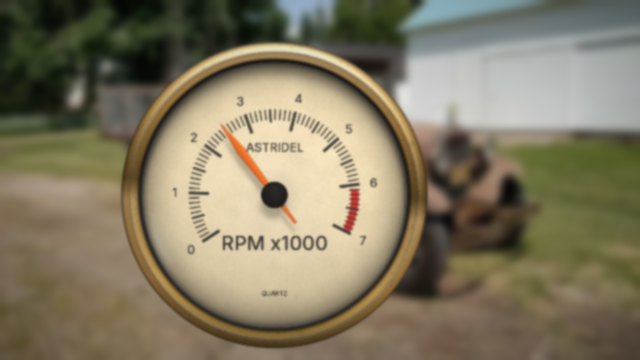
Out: 2500 (rpm)
